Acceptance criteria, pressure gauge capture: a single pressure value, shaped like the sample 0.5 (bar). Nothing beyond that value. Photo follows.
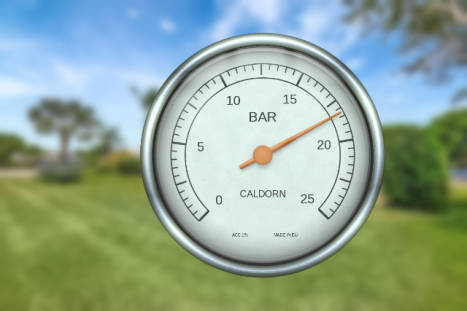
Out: 18.25 (bar)
